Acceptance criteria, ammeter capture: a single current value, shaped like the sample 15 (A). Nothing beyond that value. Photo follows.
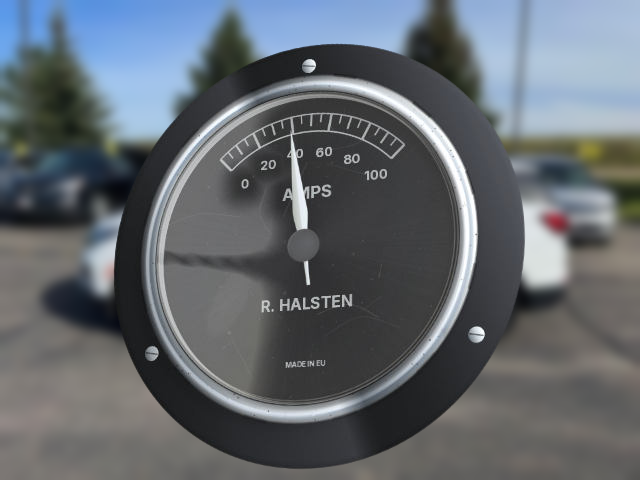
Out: 40 (A)
